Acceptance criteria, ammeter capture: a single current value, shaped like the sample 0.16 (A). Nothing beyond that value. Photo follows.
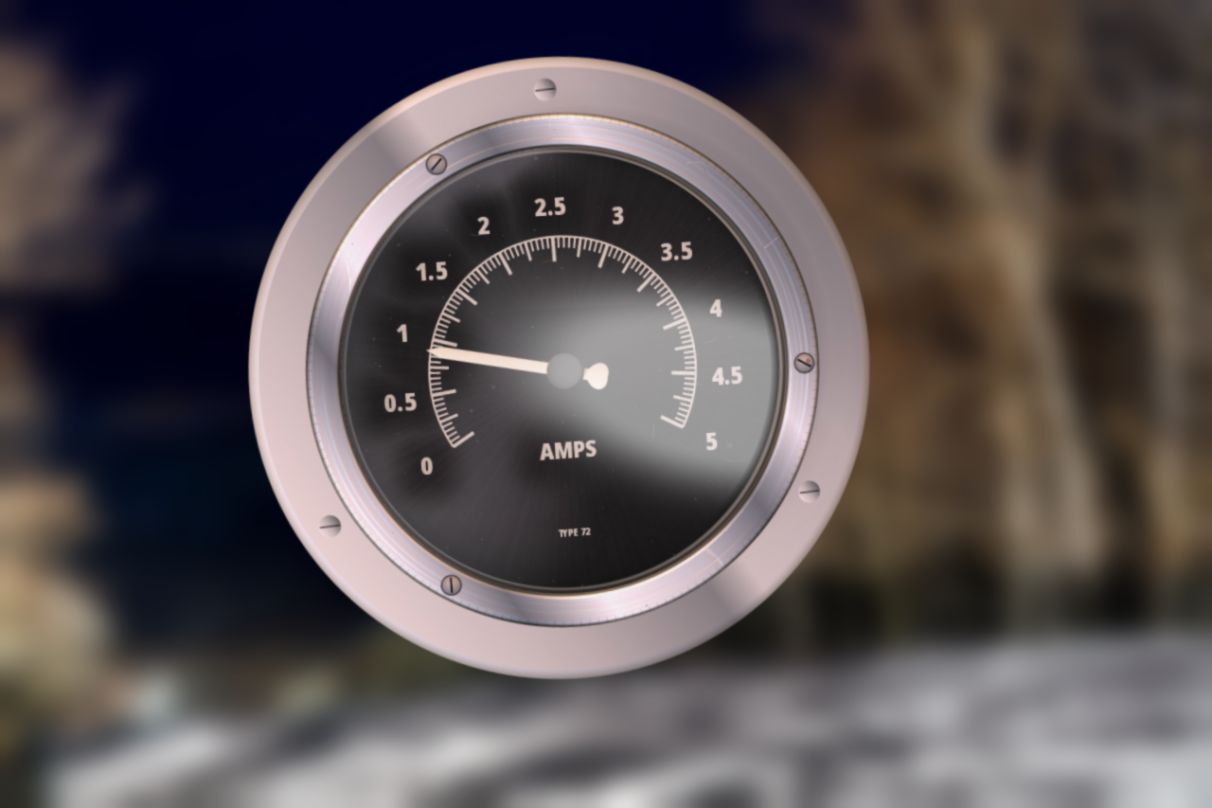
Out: 0.9 (A)
